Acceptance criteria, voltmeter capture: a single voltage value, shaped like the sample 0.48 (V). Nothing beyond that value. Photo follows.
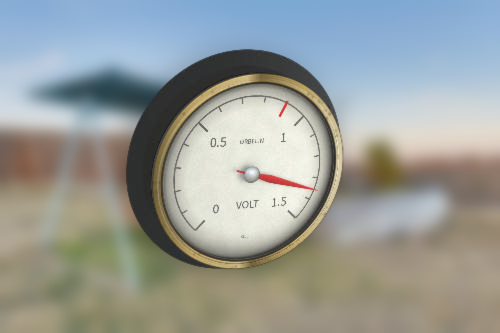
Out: 1.35 (V)
